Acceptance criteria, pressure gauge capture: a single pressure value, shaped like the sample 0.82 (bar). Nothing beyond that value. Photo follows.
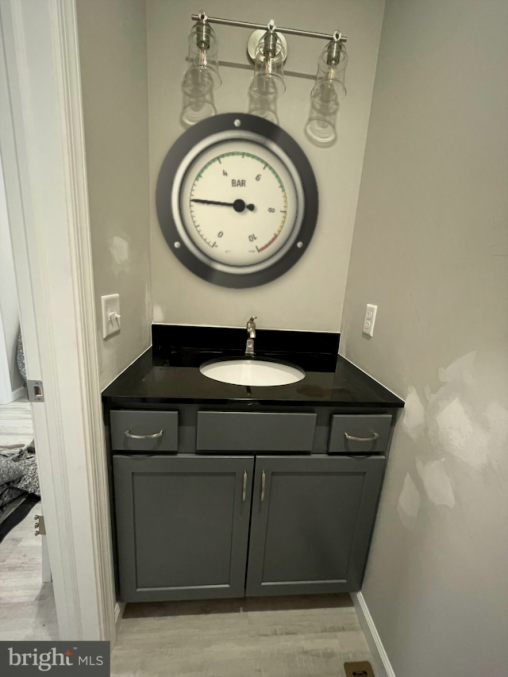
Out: 2 (bar)
